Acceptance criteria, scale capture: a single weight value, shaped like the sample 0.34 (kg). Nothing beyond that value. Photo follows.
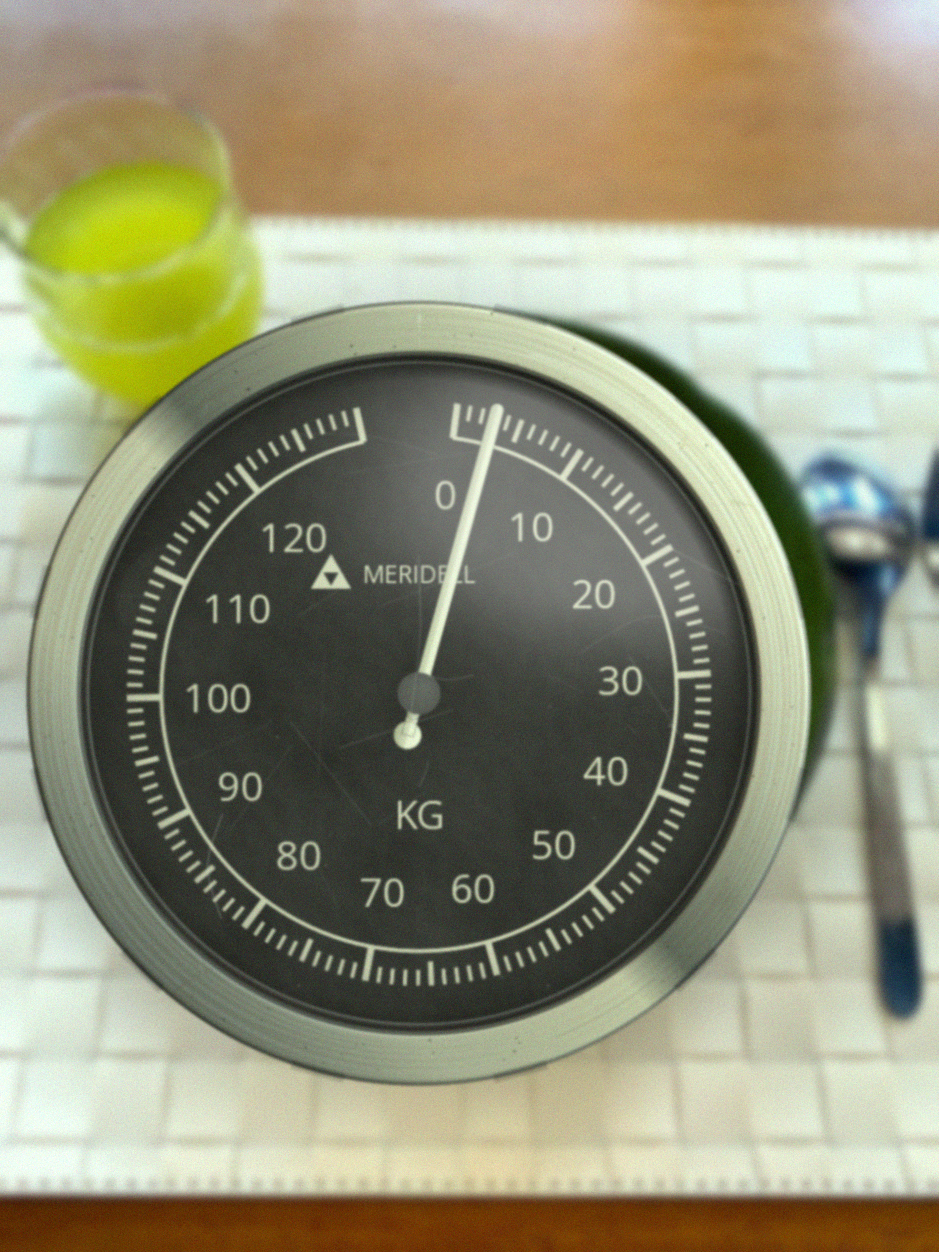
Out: 3 (kg)
